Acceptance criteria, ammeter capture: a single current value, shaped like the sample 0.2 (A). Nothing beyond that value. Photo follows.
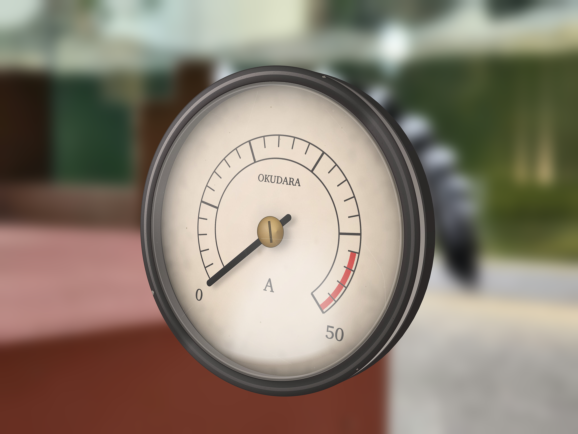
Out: 0 (A)
